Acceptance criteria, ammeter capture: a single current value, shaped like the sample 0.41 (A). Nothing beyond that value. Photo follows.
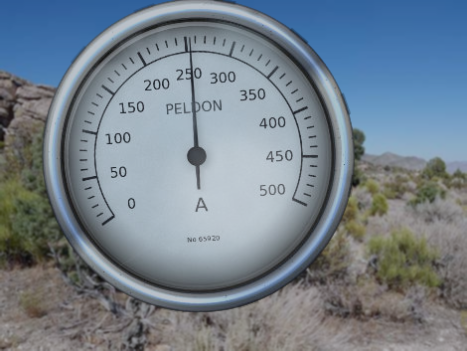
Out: 255 (A)
